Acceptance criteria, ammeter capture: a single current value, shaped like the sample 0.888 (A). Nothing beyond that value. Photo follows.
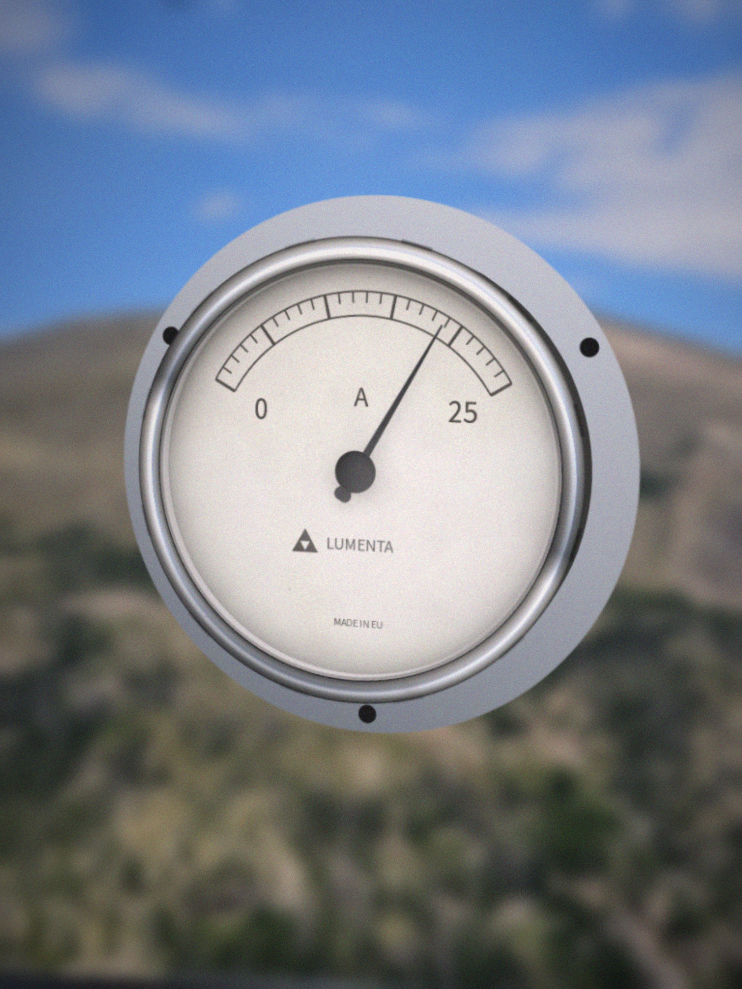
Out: 19 (A)
